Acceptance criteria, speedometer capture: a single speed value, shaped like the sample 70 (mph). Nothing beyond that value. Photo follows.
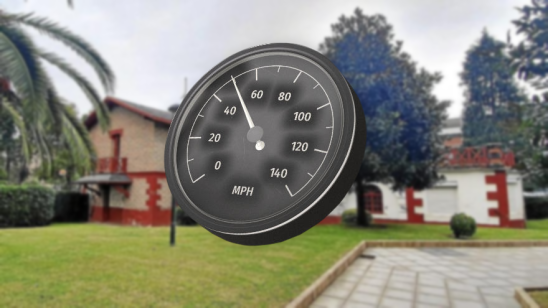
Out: 50 (mph)
